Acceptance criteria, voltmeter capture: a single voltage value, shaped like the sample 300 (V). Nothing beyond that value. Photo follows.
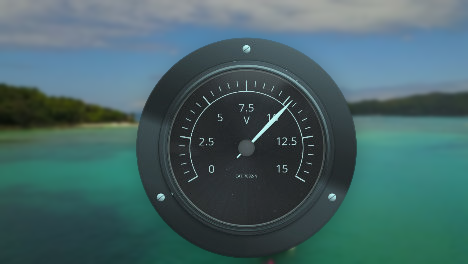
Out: 10.25 (V)
